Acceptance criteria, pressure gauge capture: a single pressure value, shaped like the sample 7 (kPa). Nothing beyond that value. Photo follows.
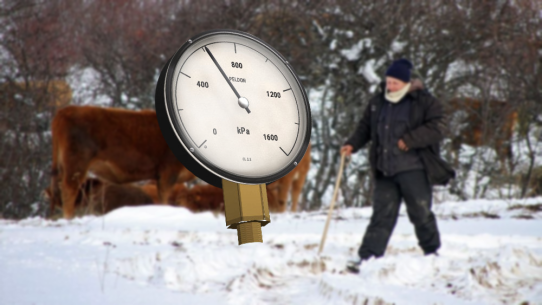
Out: 600 (kPa)
